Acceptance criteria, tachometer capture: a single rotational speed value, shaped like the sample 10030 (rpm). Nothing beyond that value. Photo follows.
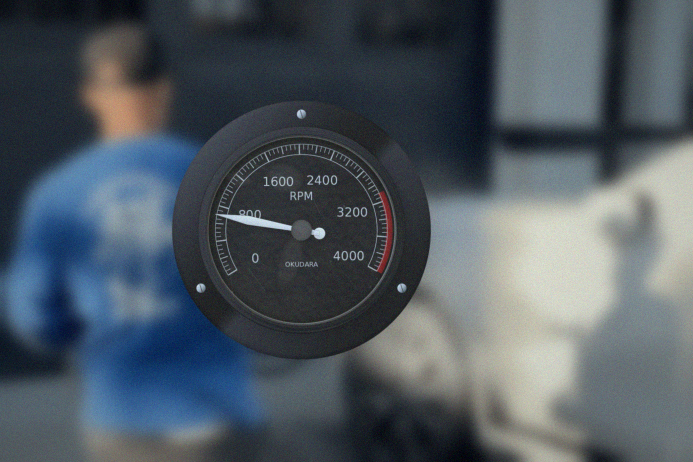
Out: 700 (rpm)
